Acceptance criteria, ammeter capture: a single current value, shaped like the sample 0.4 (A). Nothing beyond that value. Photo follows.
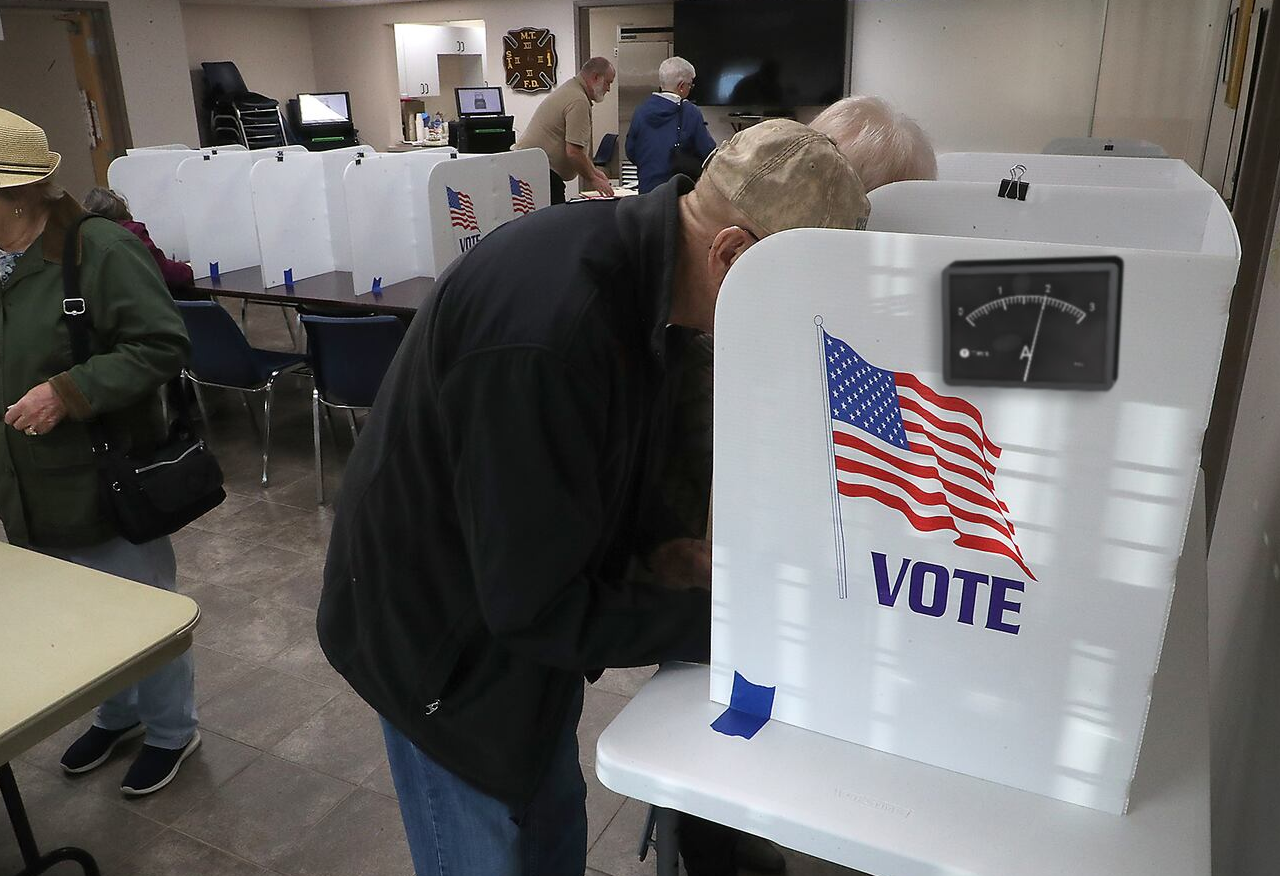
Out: 2 (A)
